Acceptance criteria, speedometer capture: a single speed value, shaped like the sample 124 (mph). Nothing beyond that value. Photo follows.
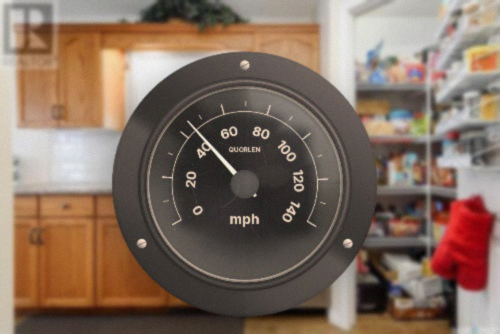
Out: 45 (mph)
